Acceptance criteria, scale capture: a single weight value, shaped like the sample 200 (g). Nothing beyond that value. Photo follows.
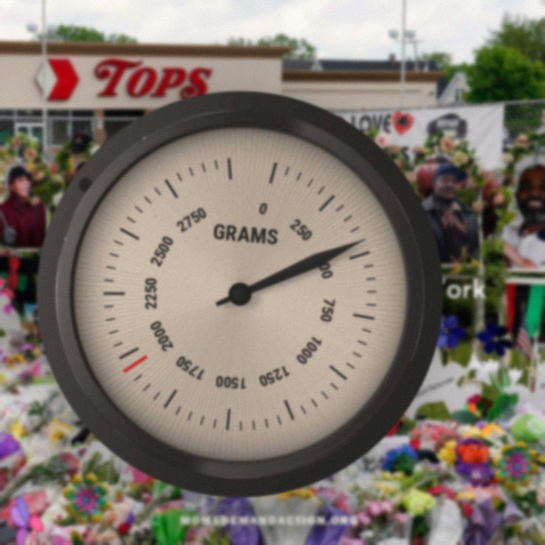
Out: 450 (g)
